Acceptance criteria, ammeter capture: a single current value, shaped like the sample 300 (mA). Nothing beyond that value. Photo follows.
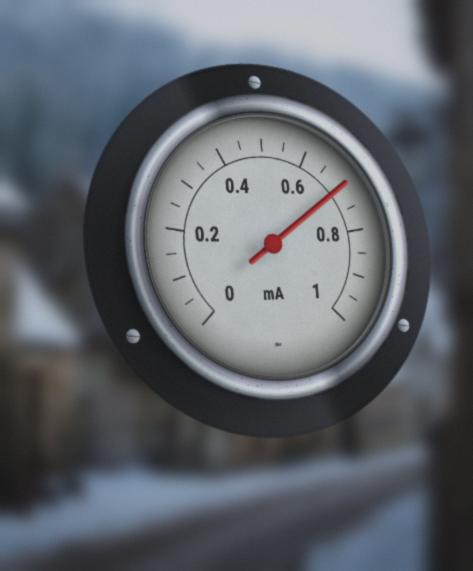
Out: 0.7 (mA)
